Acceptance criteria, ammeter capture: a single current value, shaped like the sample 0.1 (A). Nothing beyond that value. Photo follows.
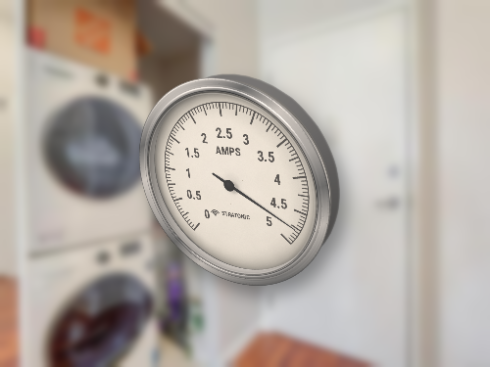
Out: 4.75 (A)
